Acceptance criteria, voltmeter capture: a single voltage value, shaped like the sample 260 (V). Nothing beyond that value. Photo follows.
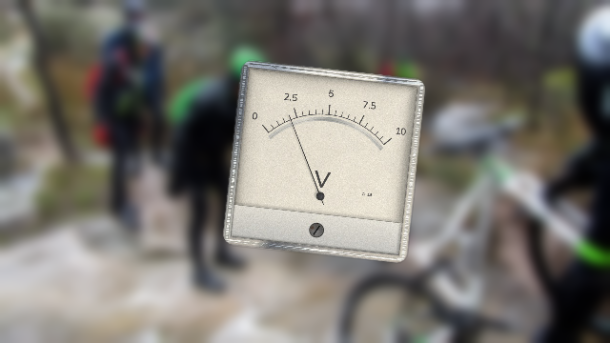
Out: 2 (V)
